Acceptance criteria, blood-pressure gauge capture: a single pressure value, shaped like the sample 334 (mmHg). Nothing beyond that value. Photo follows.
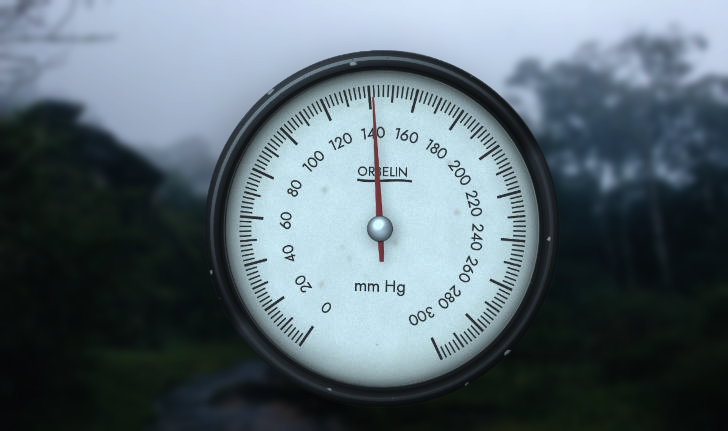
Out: 142 (mmHg)
